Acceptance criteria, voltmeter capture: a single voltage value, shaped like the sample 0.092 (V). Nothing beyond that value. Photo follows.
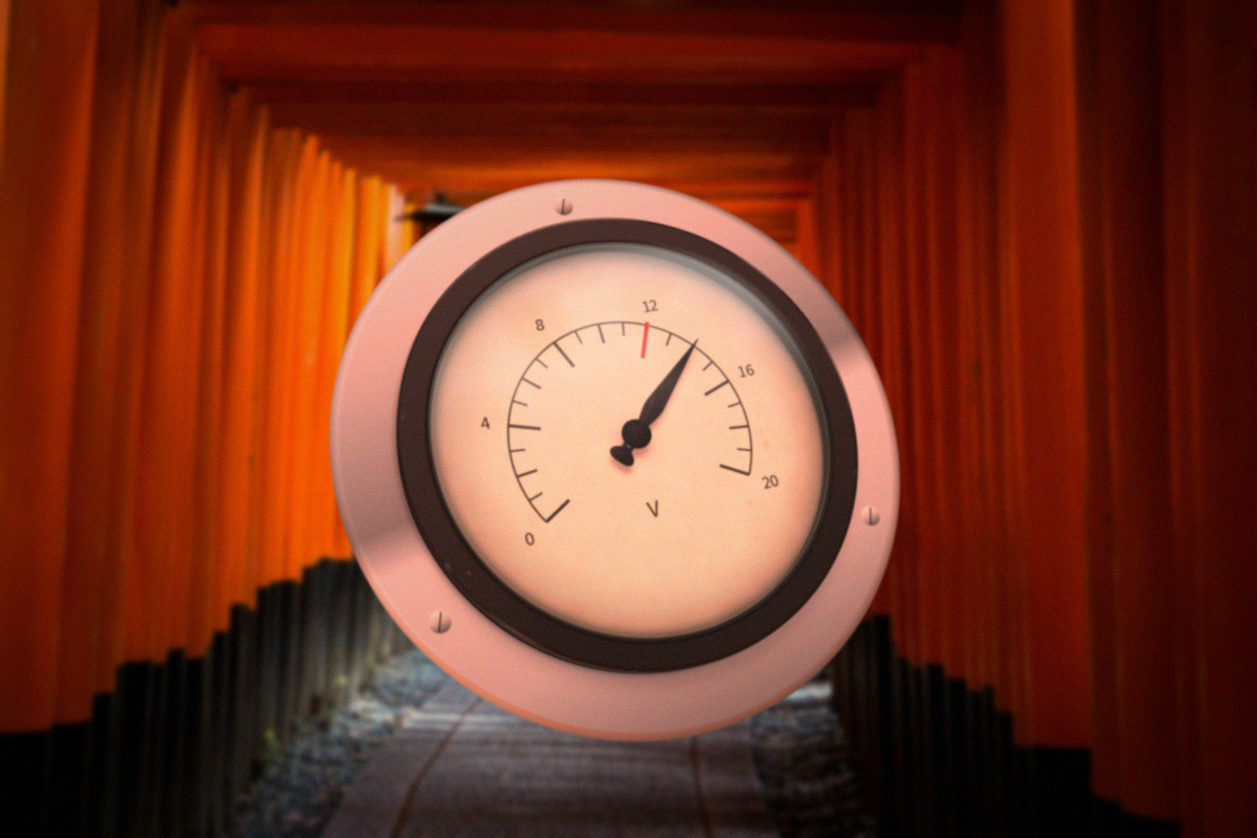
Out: 14 (V)
